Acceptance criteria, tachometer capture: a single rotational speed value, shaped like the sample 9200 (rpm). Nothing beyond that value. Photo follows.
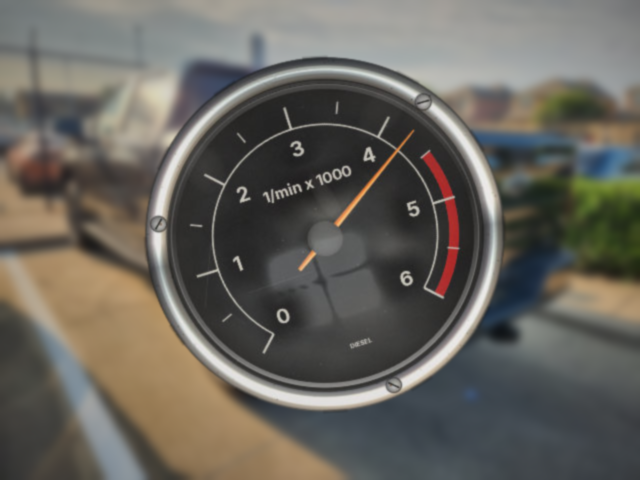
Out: 4250 (rpm)
